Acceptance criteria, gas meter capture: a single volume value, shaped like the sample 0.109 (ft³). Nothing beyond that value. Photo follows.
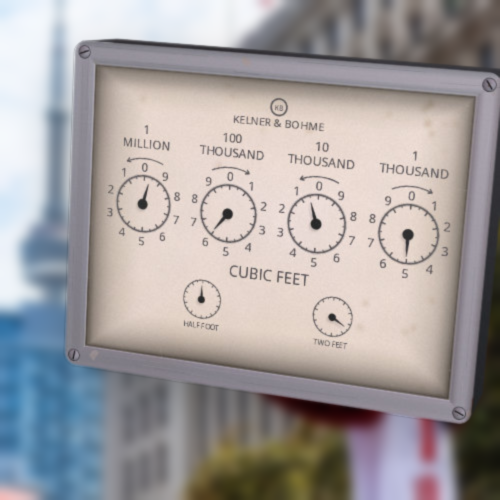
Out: 960500 (ft³)
